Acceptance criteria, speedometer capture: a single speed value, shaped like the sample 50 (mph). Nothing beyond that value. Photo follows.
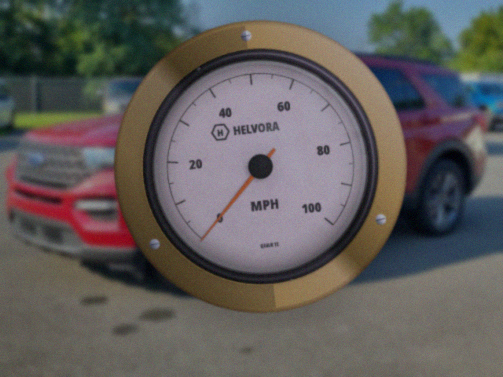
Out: 0 (mph)
